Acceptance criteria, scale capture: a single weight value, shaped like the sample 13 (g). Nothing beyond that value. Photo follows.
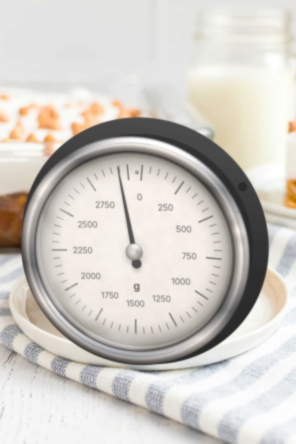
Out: 2950 (g)
